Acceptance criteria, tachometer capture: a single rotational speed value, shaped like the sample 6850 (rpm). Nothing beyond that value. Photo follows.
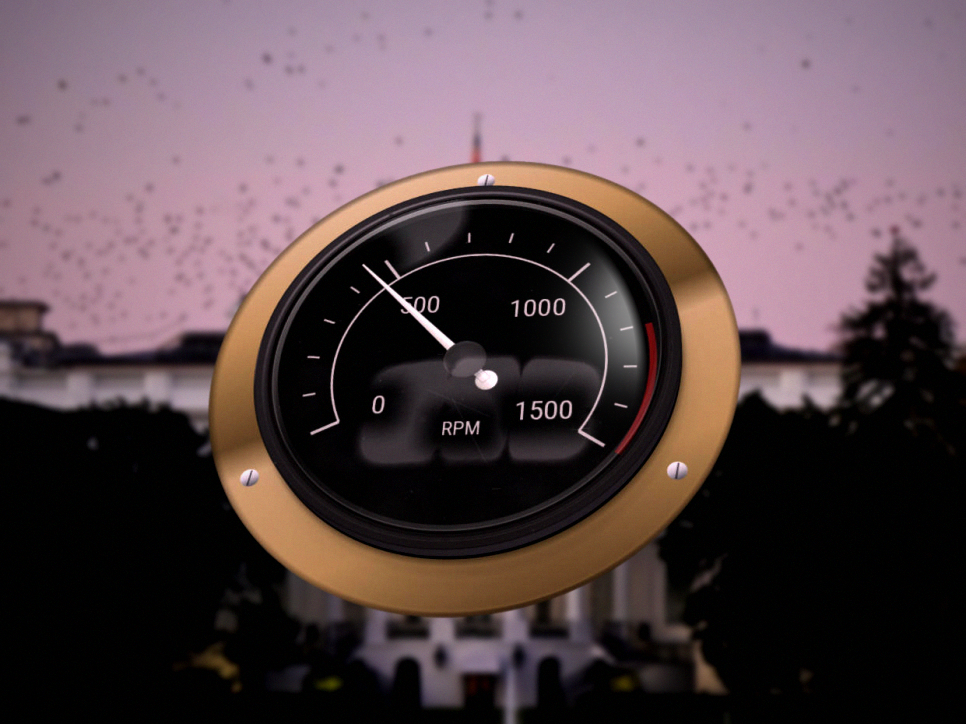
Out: 450 (rpm)
